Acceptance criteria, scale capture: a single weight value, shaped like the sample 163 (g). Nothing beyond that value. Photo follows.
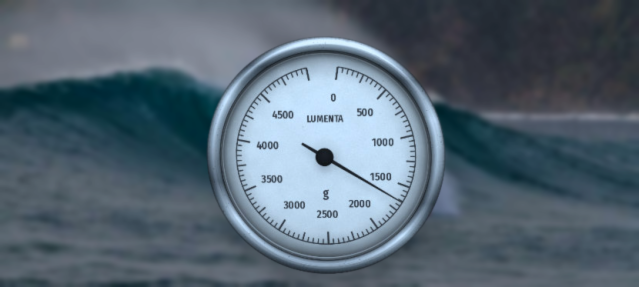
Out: 1650 (g)
